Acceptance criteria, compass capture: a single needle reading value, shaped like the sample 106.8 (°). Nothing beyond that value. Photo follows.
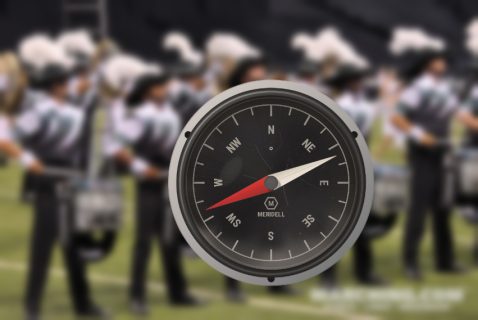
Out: 247.5 (°)
